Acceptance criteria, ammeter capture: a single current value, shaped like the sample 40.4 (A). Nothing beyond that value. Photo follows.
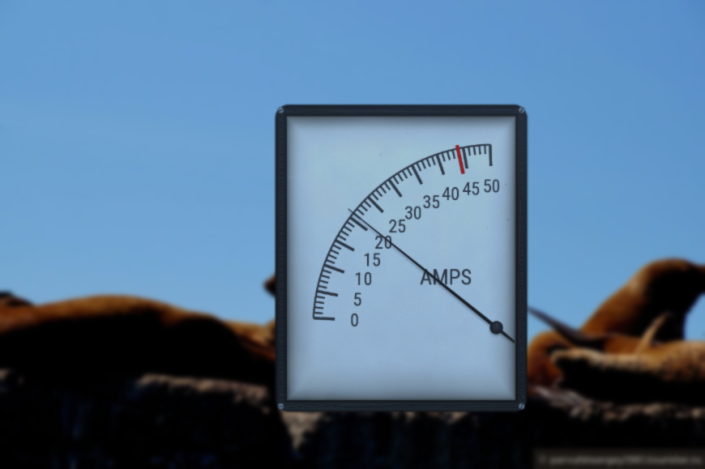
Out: 21 (A)
